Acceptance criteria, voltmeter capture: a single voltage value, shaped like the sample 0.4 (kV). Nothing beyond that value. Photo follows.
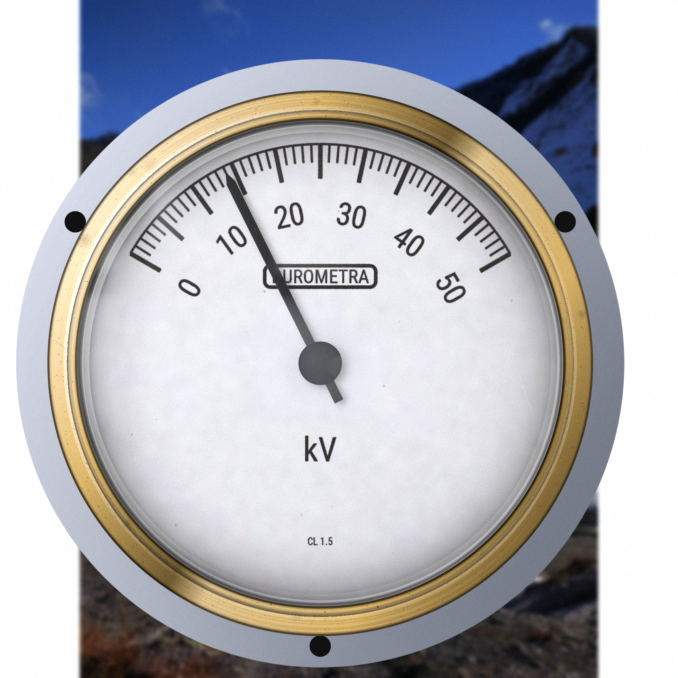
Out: 14 (kV)
